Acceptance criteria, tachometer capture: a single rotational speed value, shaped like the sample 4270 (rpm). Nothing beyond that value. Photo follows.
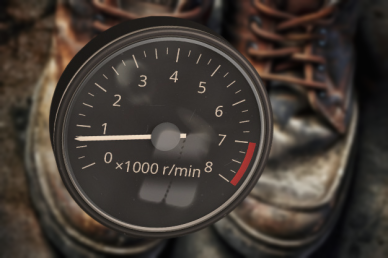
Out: 750 (rpm)
